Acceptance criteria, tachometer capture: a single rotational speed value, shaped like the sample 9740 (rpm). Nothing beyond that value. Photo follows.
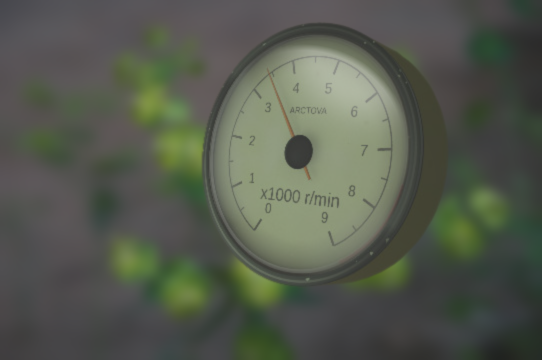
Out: 3500 (rpm)
